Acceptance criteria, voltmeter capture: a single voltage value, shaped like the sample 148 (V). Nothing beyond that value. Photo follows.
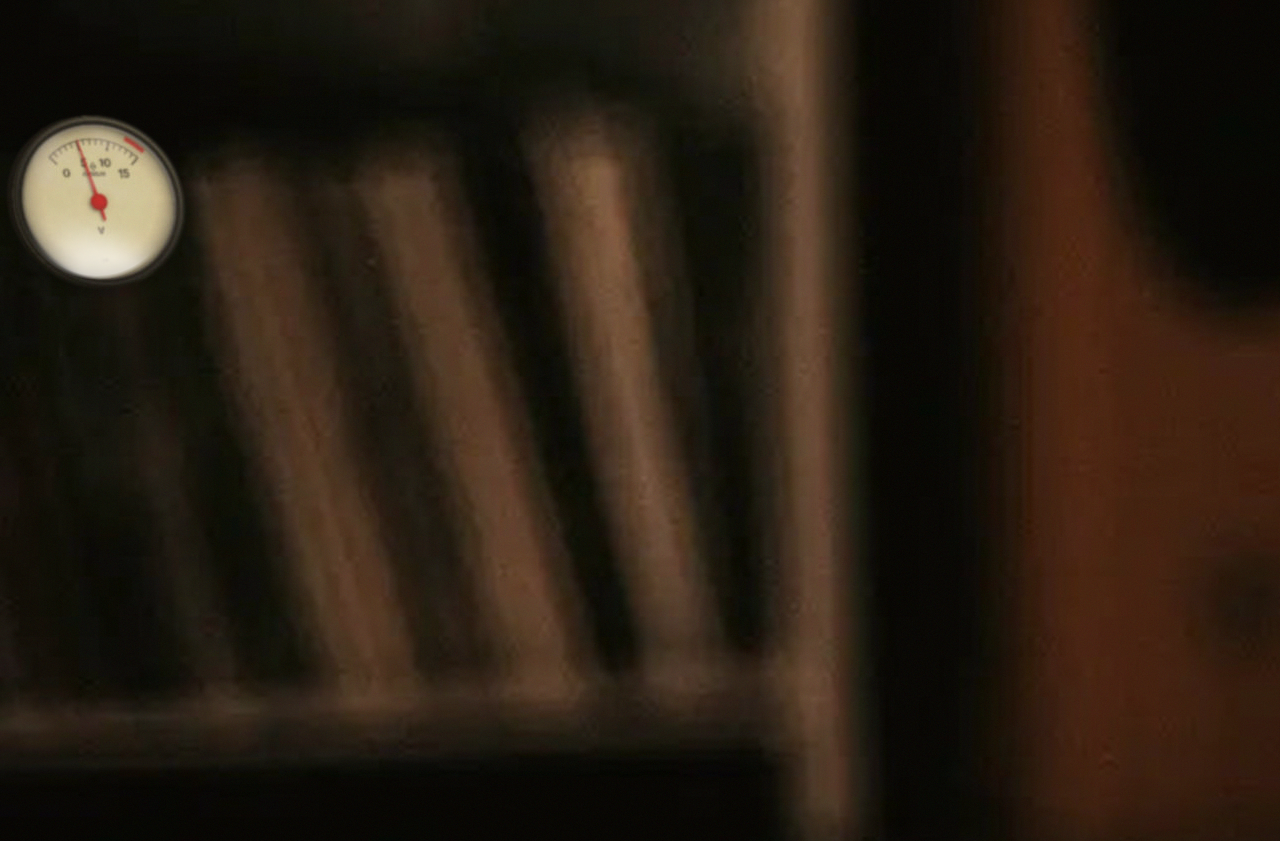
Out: 5 (V)
